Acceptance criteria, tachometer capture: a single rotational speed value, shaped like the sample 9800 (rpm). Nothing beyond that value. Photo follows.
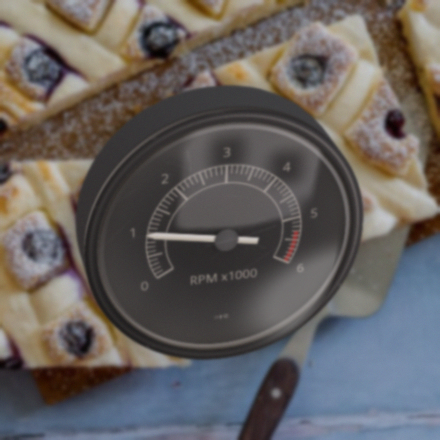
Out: 1000 (rpm)
